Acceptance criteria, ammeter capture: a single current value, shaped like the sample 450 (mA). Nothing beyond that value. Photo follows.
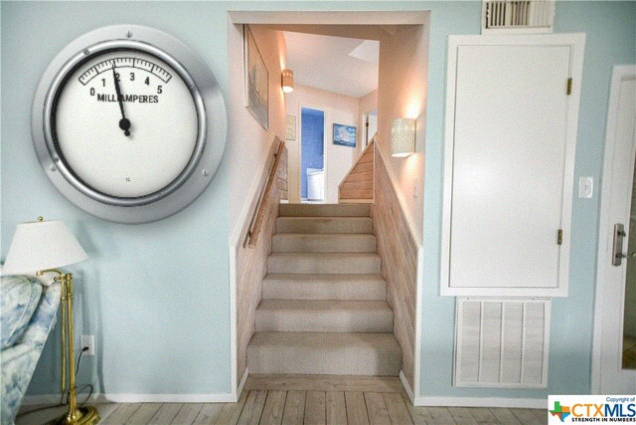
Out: 2 (mA)
